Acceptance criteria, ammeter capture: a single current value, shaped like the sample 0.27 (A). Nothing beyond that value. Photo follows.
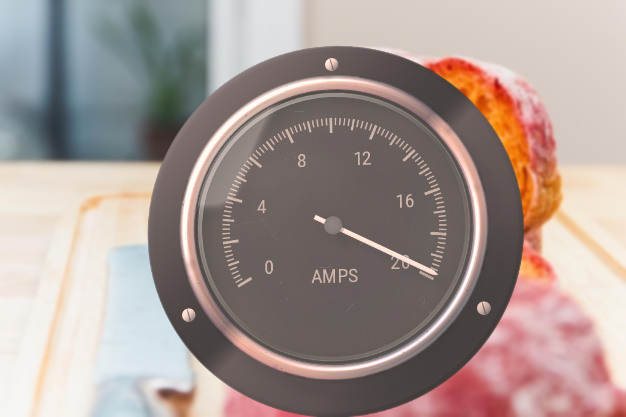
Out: 19.8 (A)
